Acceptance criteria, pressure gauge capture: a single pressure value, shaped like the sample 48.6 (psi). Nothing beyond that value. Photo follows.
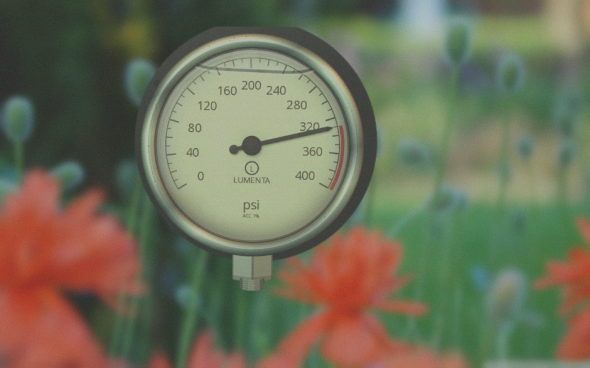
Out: 330 (psi)
